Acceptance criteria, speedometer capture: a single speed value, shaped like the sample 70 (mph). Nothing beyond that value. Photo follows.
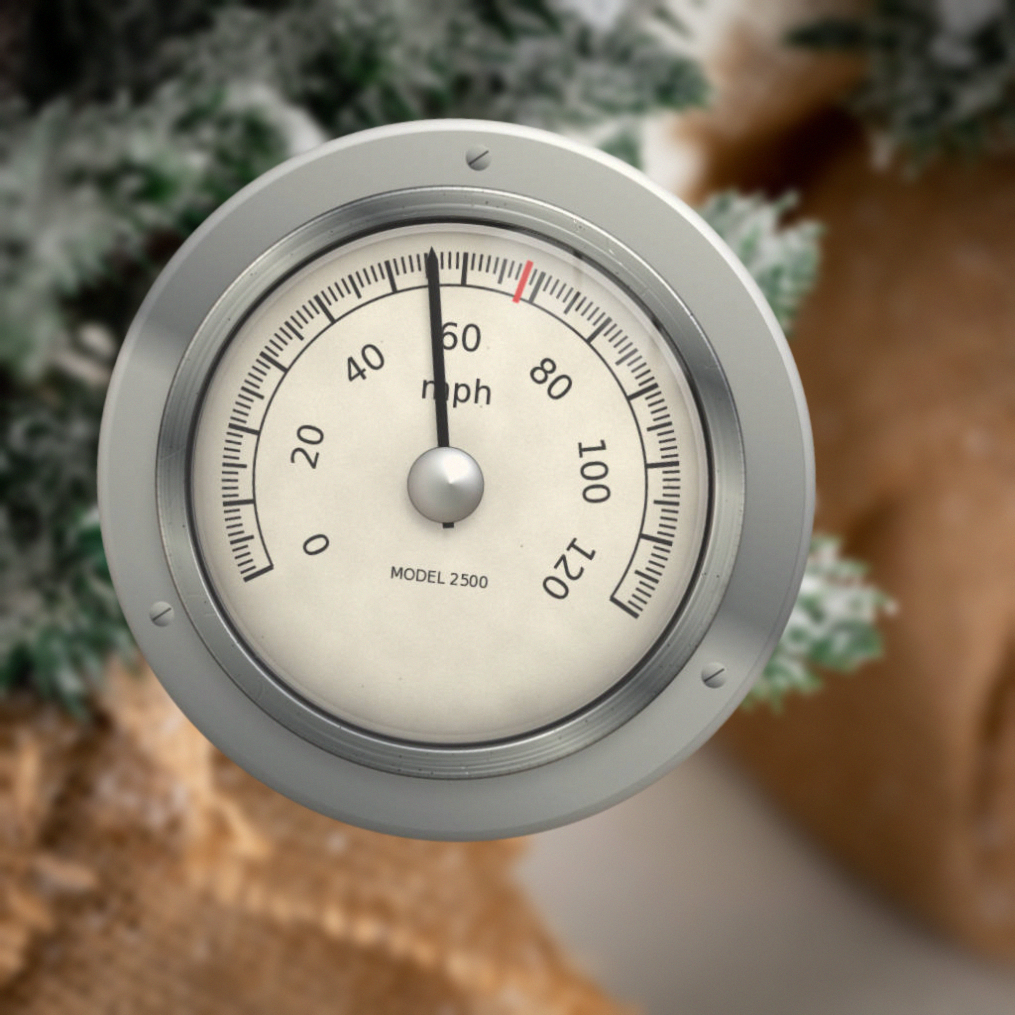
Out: 56 (mph)
